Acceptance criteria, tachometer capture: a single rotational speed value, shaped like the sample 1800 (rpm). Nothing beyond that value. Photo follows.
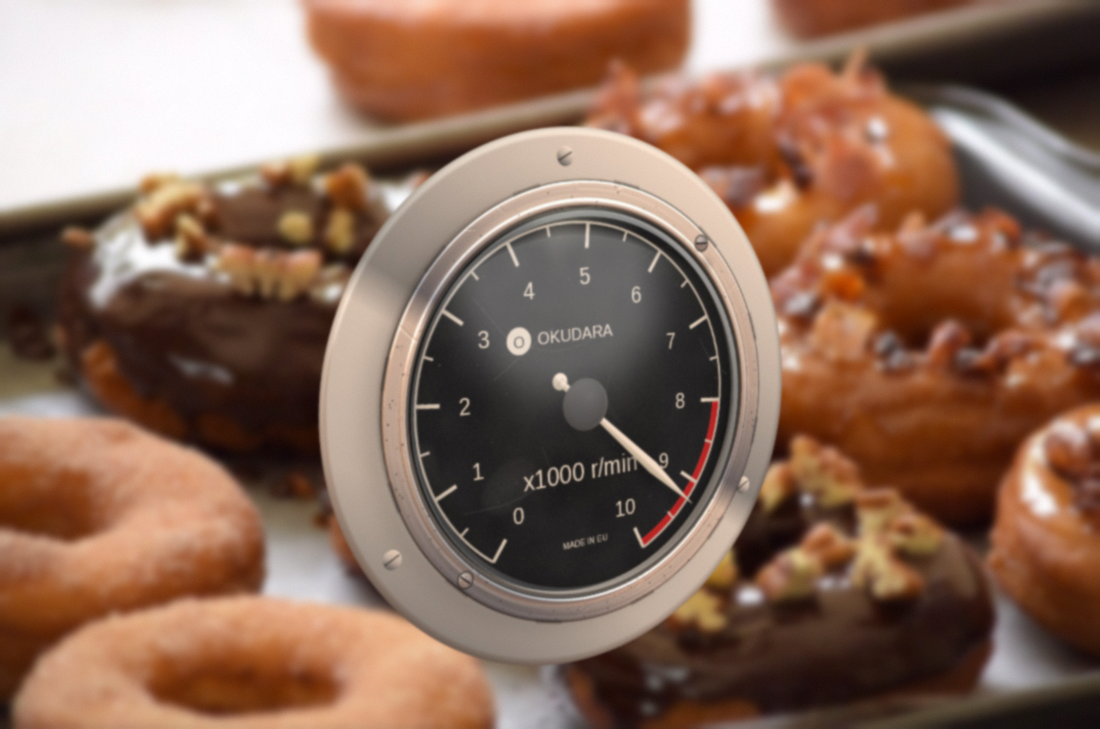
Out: 9250 (rpm)
